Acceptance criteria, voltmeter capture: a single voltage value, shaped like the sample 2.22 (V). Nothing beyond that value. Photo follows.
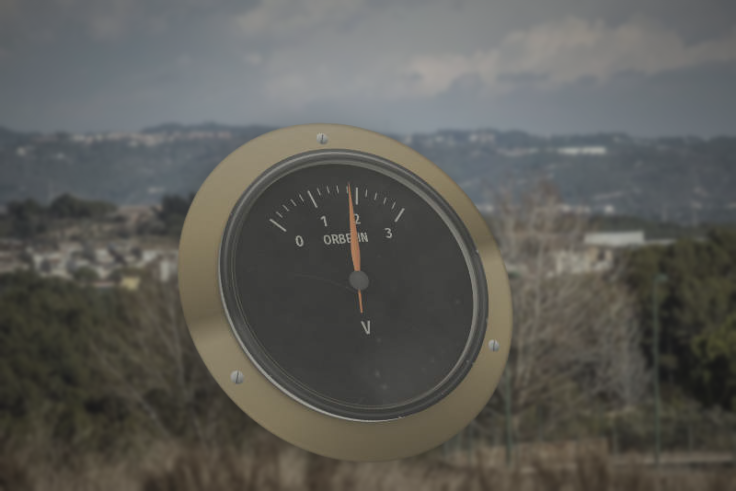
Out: 1.8 (V)
